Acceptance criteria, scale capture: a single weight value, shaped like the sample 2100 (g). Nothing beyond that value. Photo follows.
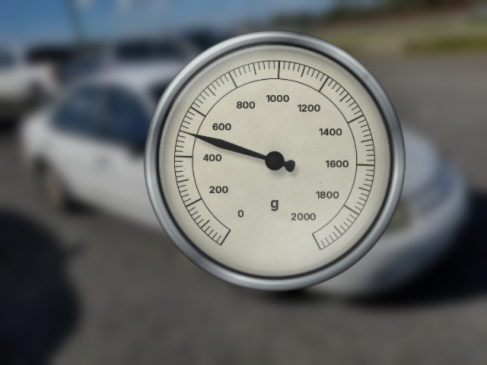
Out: 500 (g)
